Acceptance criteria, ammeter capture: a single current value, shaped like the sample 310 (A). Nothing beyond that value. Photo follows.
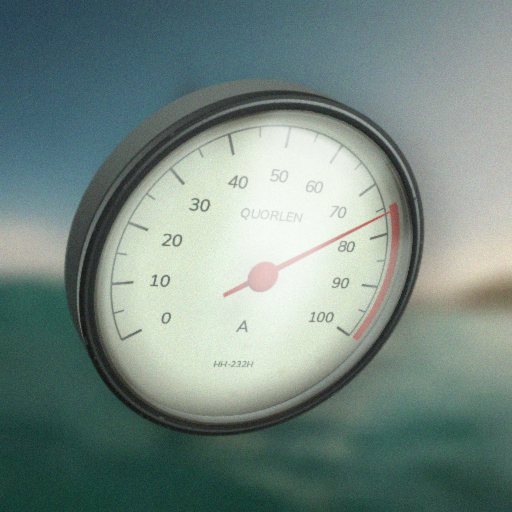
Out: 75 (A)
